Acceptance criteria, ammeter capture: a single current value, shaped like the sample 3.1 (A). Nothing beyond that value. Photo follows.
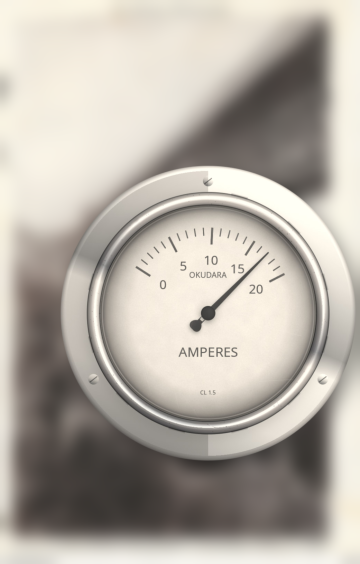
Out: 17 (A)
